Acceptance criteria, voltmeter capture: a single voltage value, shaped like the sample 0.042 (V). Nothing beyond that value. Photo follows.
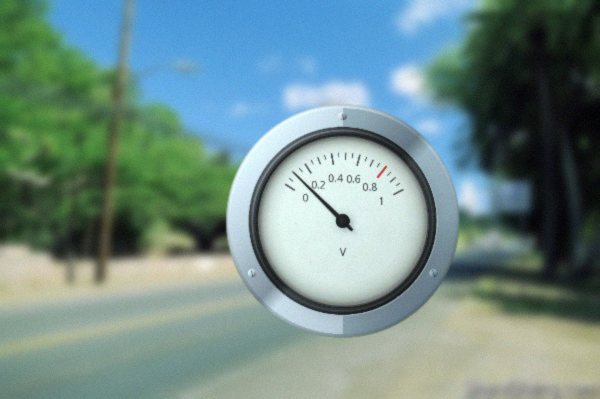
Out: 0.1 (V)
